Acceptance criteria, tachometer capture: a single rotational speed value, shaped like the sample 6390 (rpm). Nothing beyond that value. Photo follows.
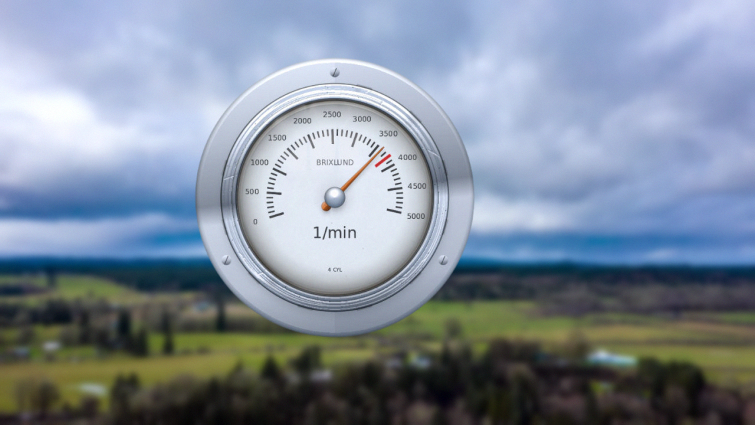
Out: 3600 (rpm)
